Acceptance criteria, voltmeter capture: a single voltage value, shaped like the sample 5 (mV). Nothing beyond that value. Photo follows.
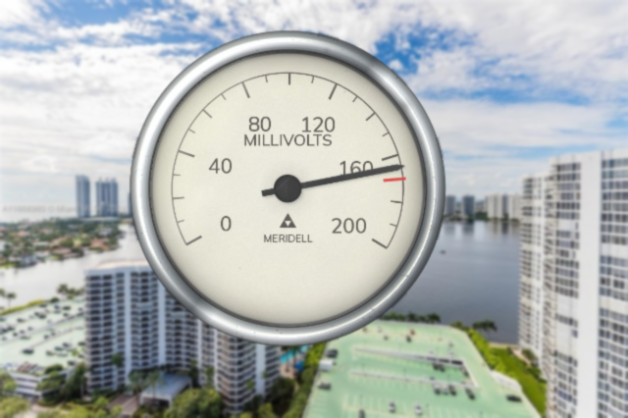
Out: 165 (mV)
